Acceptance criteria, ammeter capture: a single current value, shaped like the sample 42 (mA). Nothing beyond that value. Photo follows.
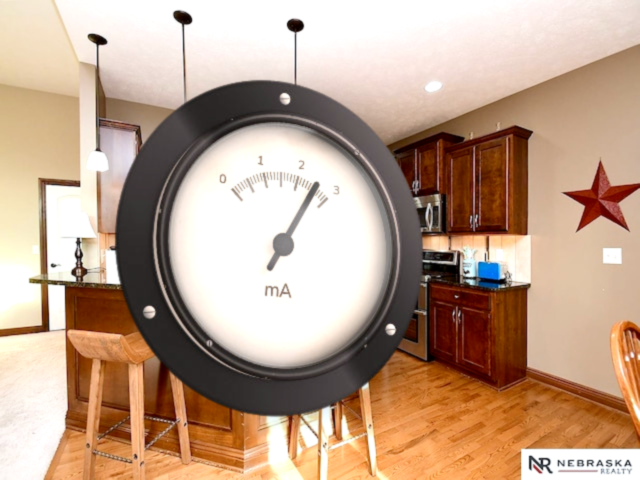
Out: 2.5 (mA)
